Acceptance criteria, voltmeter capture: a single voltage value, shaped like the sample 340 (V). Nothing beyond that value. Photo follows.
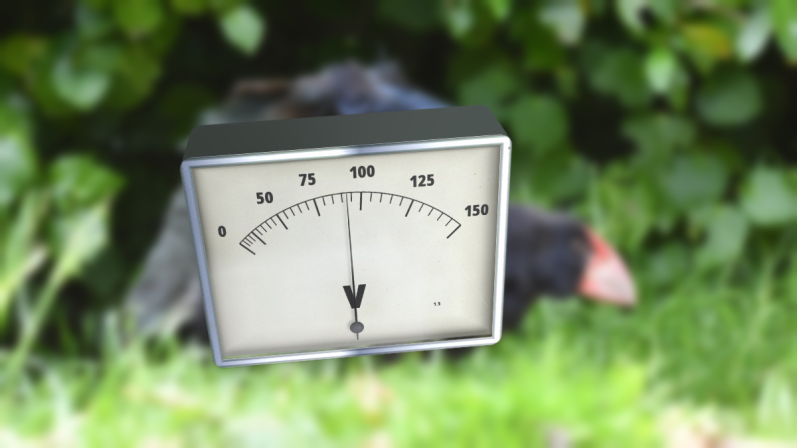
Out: 92.5 (V)
